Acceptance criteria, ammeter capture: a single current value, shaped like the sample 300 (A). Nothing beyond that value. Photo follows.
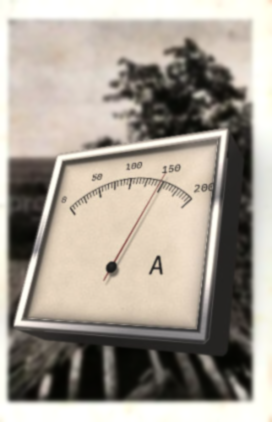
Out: 150 (A)
